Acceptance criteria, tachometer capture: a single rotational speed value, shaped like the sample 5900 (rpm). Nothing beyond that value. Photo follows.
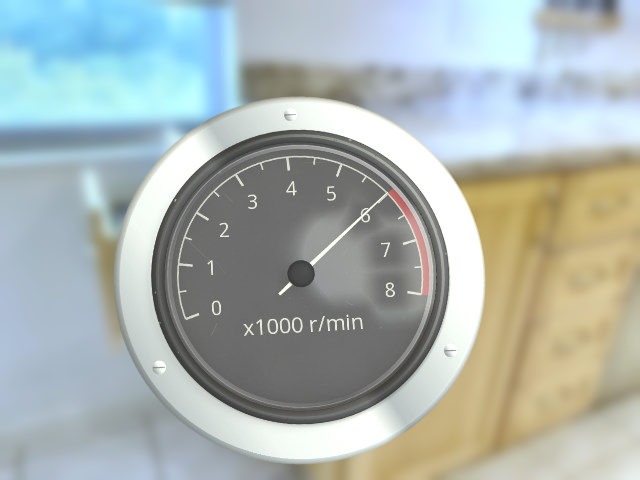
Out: 6000 (rpm)
